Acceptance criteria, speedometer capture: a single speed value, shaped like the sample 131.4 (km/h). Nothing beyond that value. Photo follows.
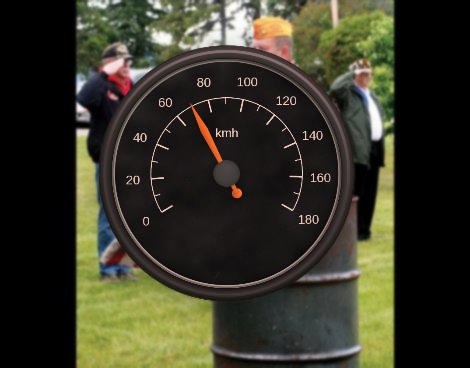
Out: 70 (km/h)
